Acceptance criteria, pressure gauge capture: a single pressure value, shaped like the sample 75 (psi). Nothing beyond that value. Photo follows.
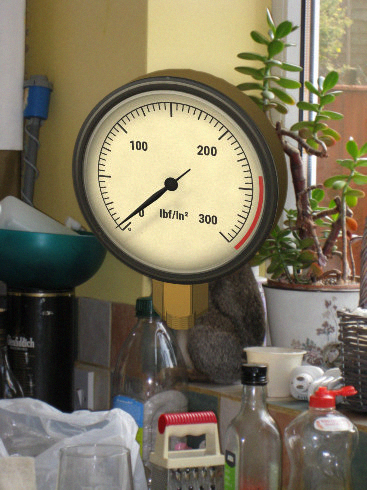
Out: 5 (psi)
